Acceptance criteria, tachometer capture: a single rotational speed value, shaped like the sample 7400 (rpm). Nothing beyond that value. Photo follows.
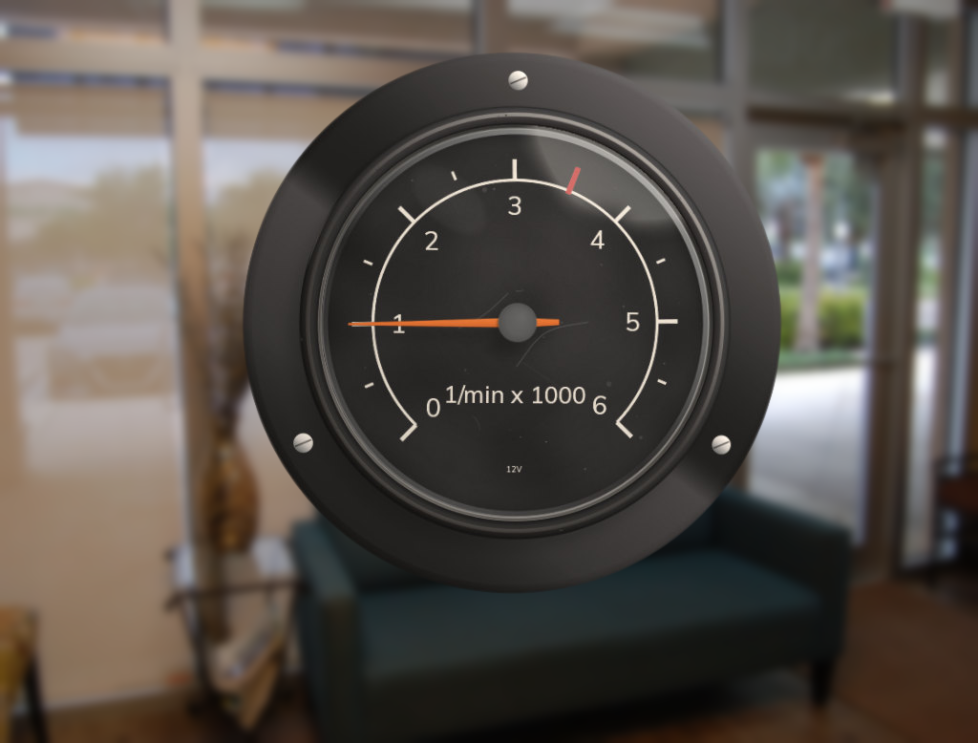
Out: 1000 (rpm)
